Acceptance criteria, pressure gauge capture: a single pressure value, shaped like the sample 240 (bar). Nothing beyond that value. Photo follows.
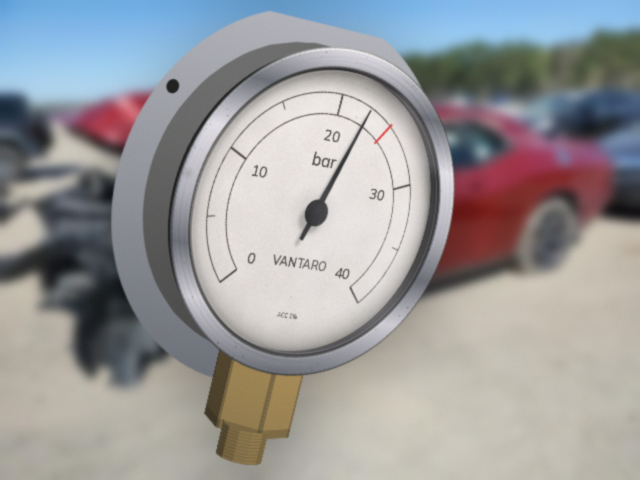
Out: 22.5 (bar)
